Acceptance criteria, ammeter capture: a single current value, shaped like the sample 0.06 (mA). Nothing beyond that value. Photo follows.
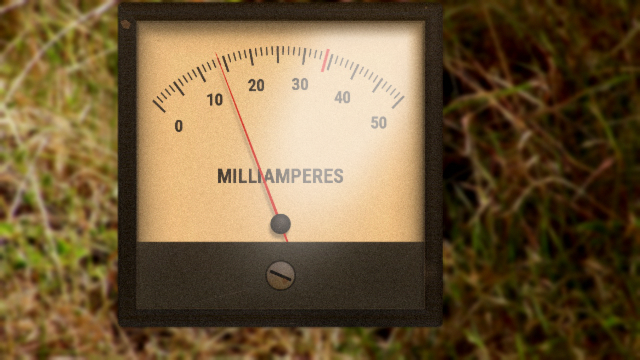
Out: 14 (mA)
